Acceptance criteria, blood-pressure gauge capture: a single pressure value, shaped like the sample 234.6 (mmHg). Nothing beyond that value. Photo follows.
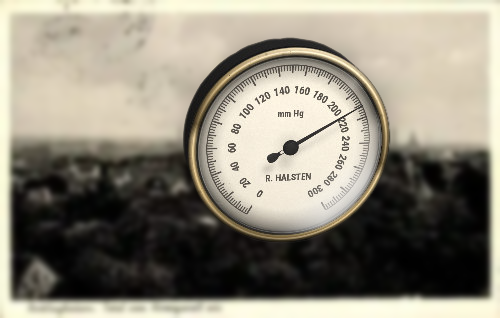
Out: 210 (mmHg)
